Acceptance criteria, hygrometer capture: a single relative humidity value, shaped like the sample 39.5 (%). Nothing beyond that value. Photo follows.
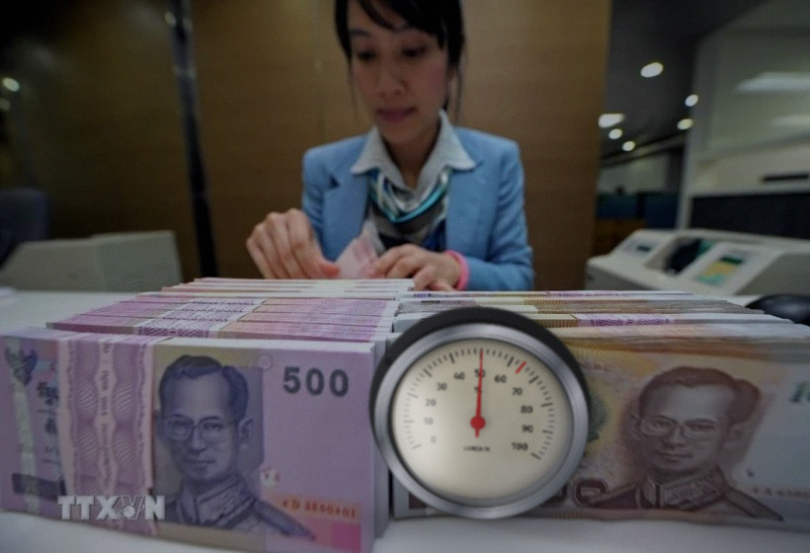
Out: 50 (%)
